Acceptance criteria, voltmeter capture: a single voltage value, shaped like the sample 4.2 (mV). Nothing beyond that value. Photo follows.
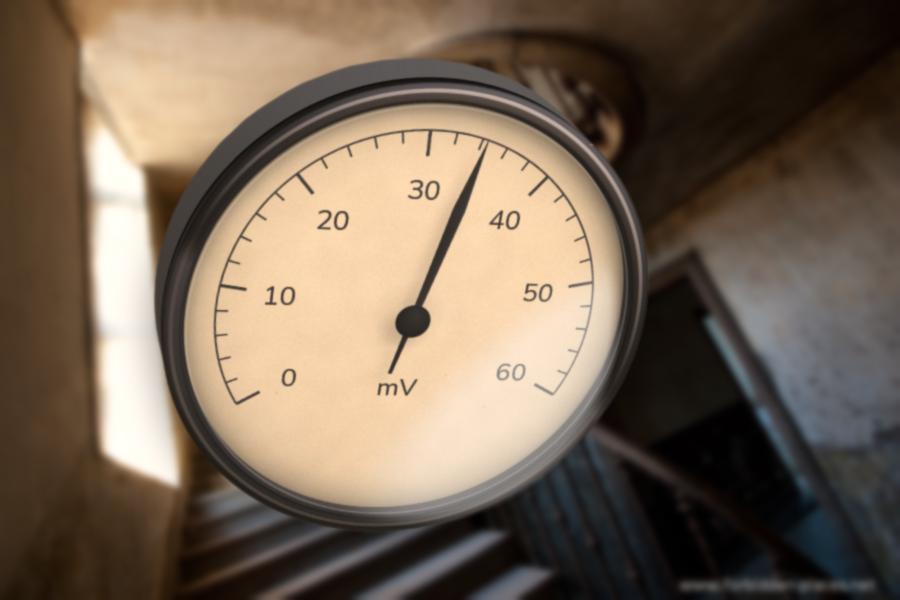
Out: 34 (mV)
